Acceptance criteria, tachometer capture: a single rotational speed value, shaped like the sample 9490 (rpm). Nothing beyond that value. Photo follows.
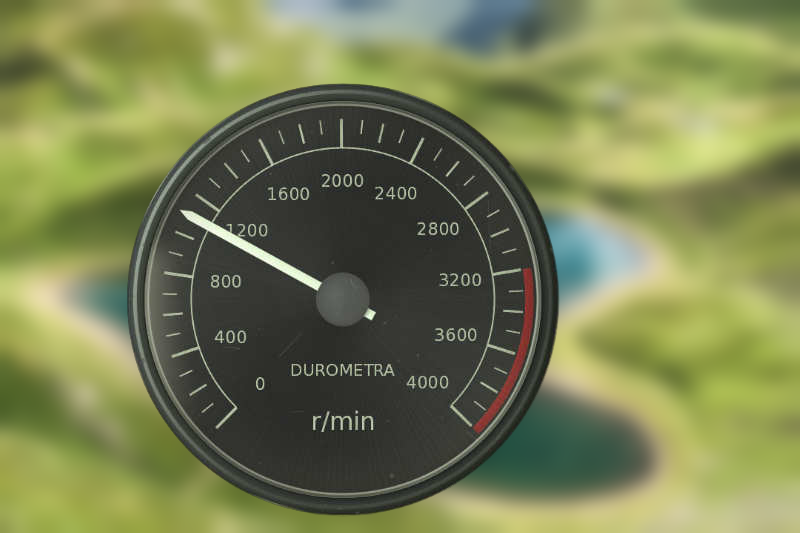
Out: 1100 (rpm)
